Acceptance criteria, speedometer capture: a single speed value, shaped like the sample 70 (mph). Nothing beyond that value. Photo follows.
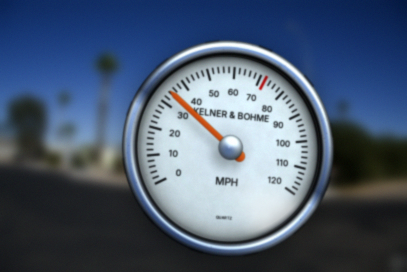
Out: 34 (mph)
